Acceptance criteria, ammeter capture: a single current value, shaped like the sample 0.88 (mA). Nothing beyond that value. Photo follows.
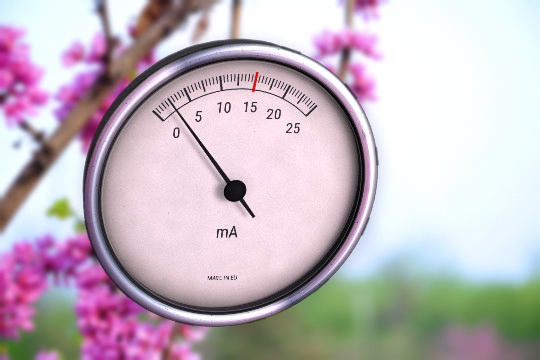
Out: 2.5 (mA)
